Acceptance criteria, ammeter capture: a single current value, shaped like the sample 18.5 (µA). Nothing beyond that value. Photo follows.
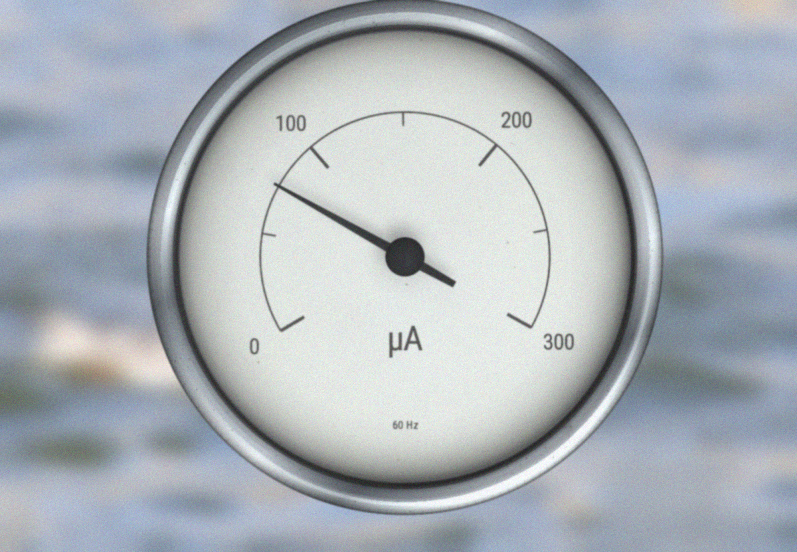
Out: 75 (µA)
